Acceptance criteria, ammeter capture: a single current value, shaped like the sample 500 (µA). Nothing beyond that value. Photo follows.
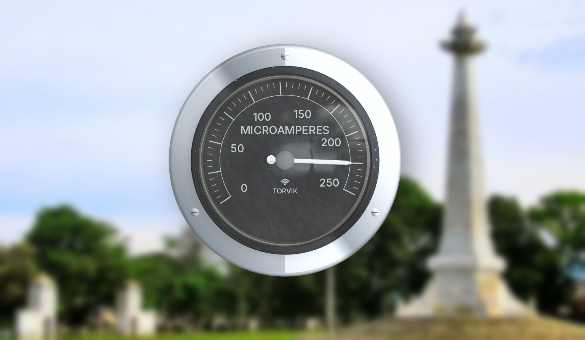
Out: 225 (µA)
